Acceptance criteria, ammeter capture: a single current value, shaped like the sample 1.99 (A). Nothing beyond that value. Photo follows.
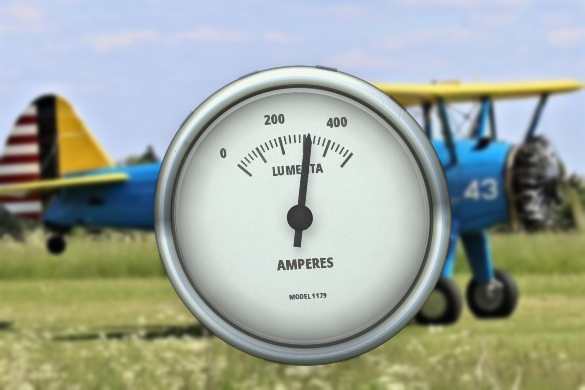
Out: 320 (A)
